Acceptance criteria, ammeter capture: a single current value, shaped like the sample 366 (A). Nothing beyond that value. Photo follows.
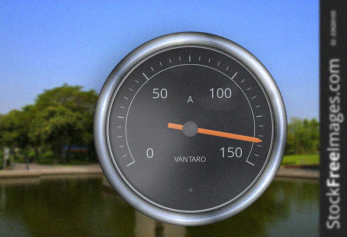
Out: 137.5 (A)
